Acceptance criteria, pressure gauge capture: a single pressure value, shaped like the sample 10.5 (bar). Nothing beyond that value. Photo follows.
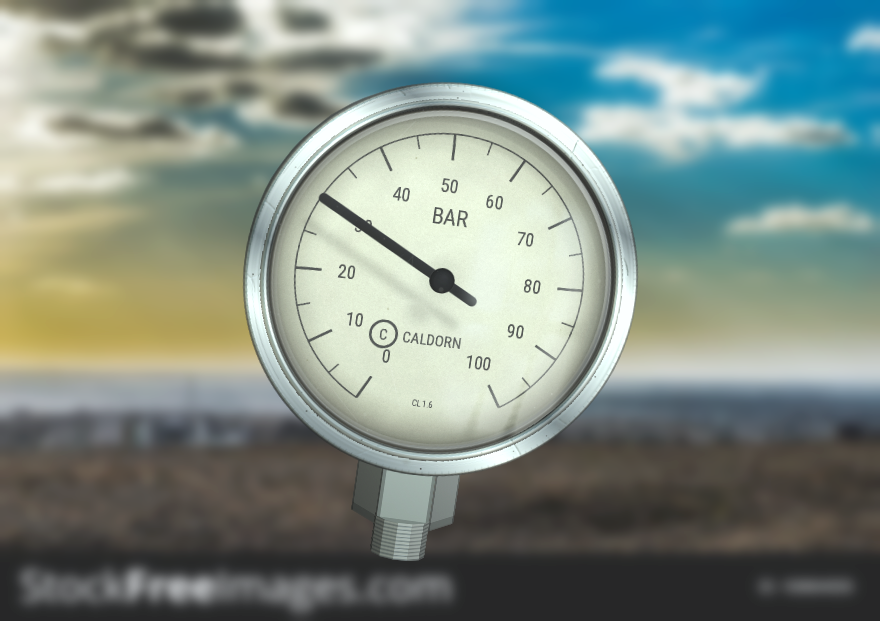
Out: 30 (bar)
